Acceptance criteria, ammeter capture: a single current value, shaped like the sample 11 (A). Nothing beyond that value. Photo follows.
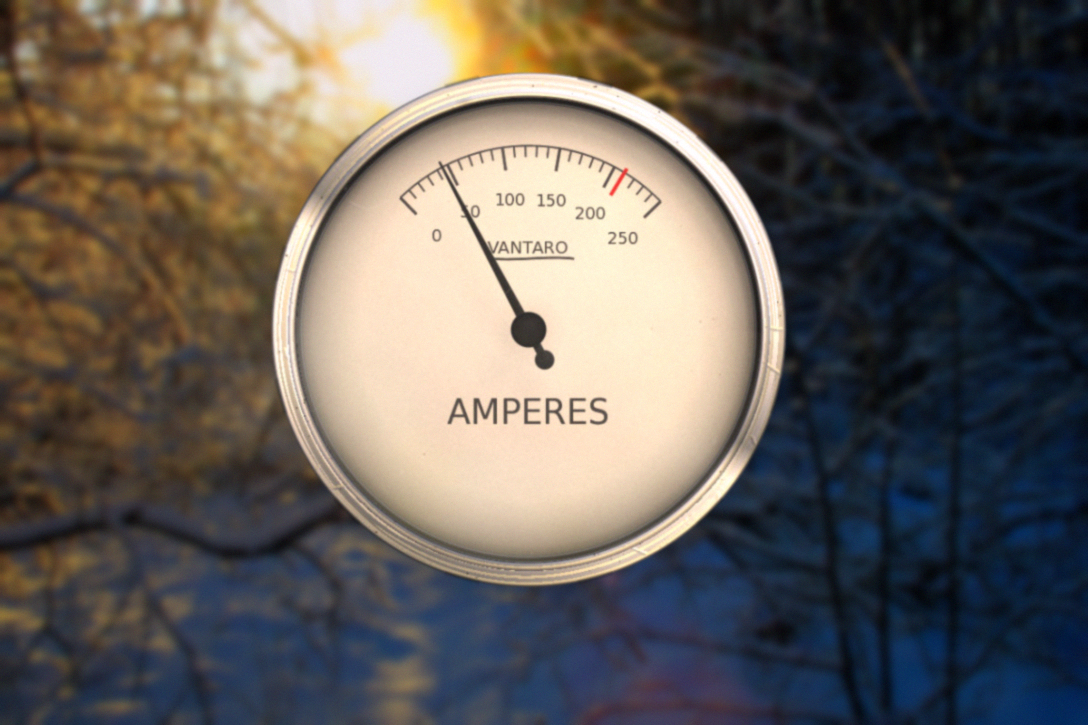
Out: 45 (A)
